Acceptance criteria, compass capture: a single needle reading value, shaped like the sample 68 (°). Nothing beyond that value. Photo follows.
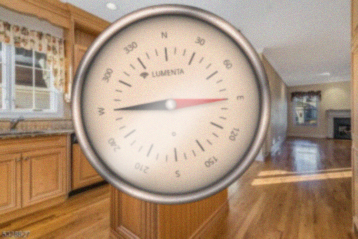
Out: 90 (°)
